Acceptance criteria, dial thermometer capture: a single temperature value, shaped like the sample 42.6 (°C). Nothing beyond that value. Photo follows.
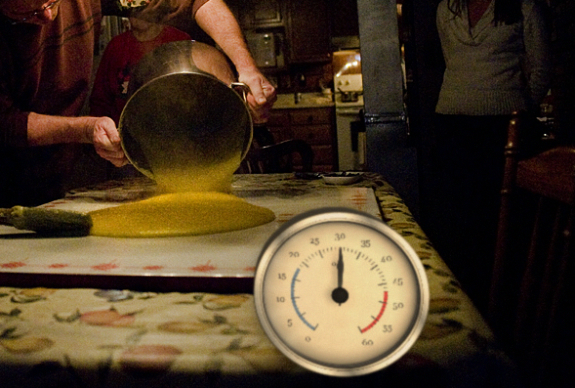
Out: 30 (°C)
